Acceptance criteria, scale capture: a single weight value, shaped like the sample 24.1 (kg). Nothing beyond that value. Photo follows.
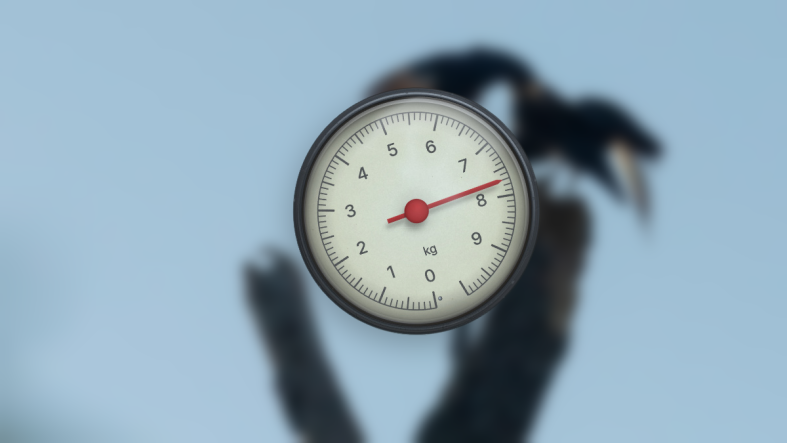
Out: 7.7 (kg)
